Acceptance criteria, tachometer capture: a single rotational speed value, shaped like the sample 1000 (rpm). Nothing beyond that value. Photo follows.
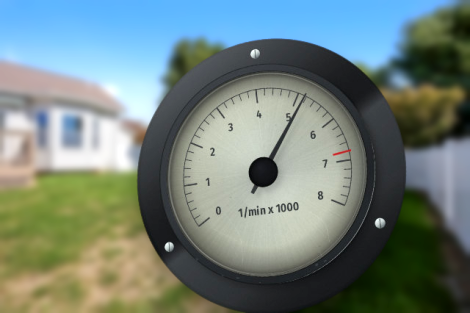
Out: 5200 (rpm)
